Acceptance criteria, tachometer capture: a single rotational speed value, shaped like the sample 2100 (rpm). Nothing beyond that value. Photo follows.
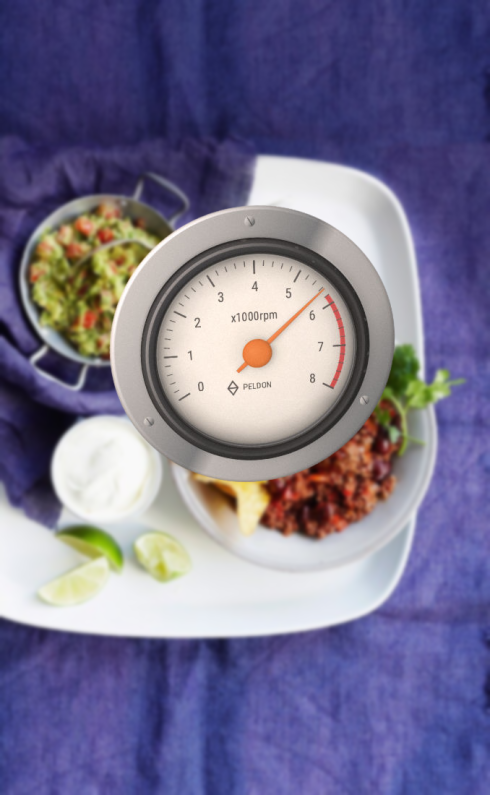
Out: 5600 (rpm)
